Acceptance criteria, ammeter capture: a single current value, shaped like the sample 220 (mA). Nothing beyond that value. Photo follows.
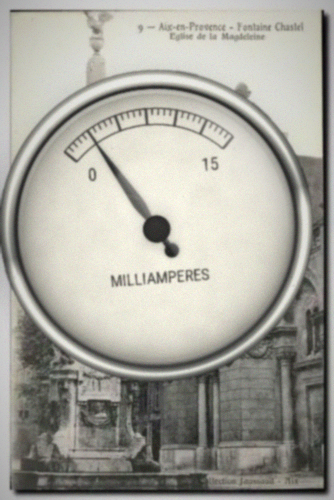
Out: 2.5 (mA)
